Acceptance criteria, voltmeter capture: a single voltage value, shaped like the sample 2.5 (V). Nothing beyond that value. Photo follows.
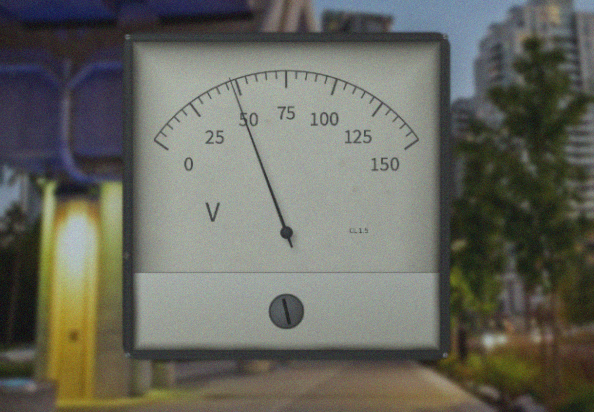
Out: 47.5 (V)
